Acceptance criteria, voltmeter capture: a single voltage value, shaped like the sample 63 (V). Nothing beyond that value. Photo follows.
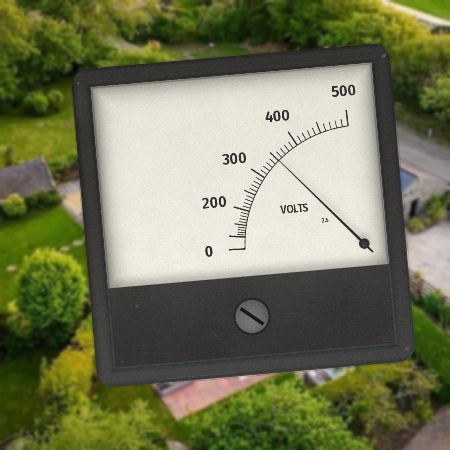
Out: 350 (V)
